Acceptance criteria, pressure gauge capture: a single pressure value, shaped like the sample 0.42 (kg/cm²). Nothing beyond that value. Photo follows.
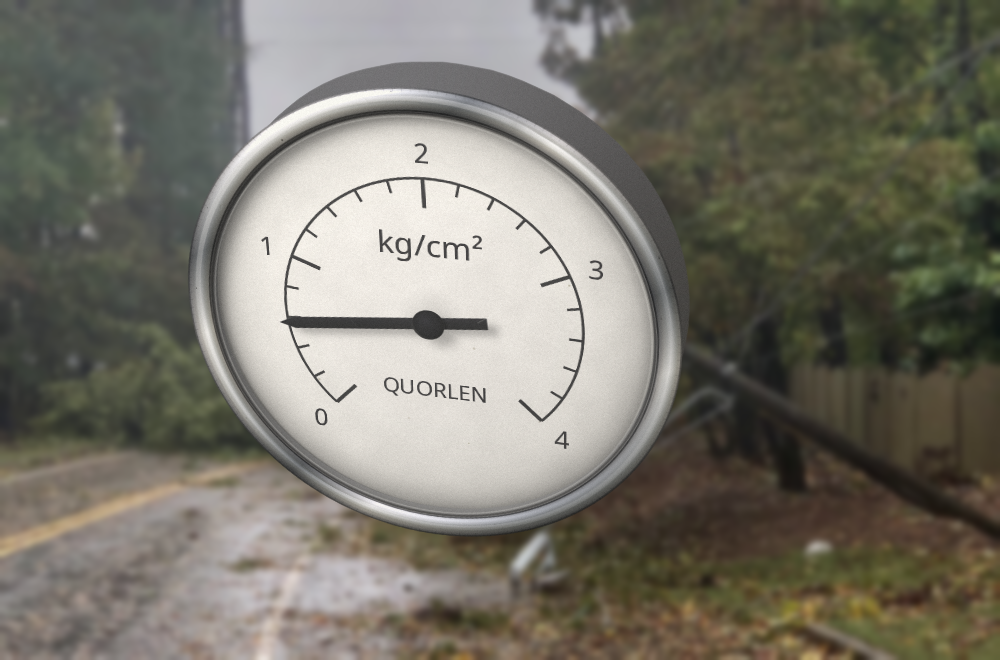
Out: 0.6 (kg/cm²)
